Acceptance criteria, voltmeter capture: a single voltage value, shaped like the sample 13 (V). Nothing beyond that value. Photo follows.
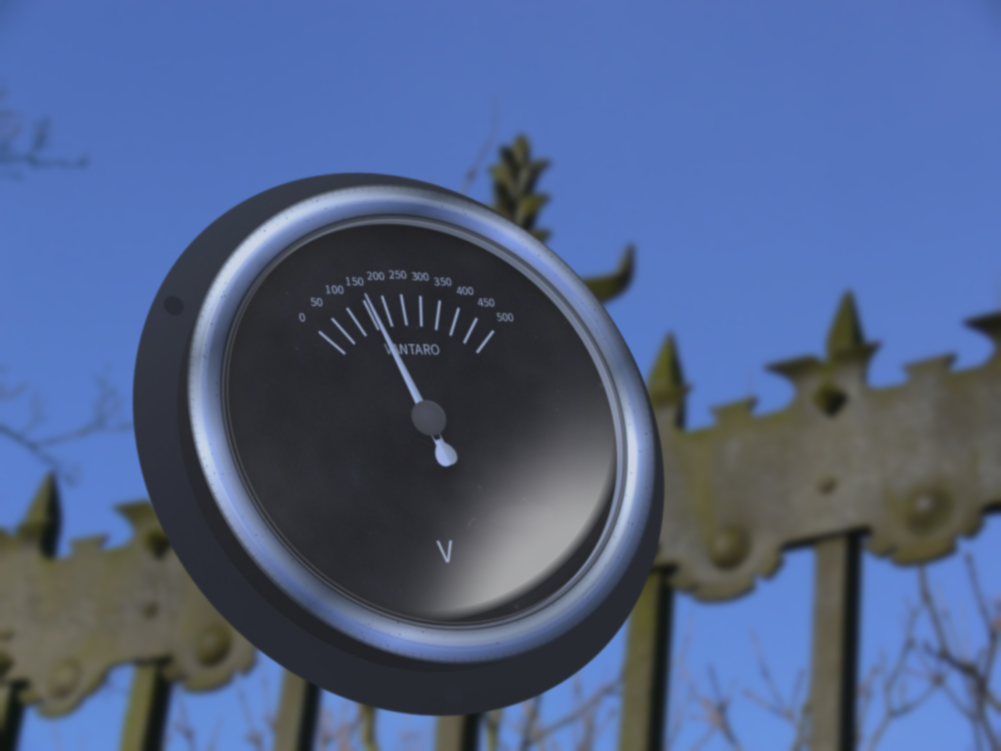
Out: 150 (V)
